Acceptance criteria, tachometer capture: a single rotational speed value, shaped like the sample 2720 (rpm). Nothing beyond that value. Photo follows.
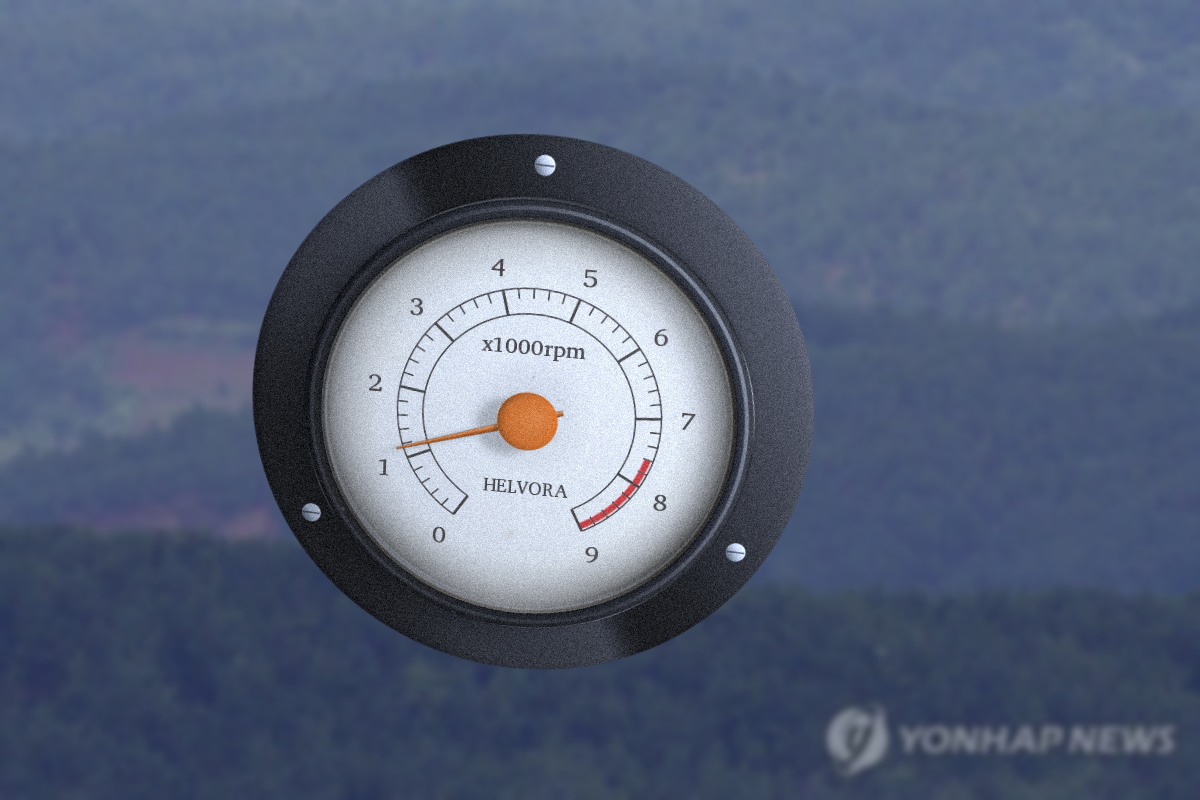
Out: 1200 (rpm)
